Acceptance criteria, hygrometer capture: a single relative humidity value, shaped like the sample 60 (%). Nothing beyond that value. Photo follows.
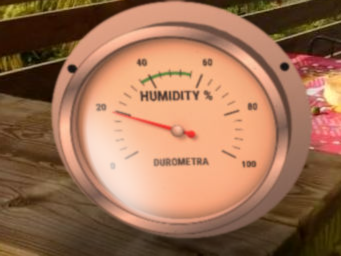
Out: 20 (%)
